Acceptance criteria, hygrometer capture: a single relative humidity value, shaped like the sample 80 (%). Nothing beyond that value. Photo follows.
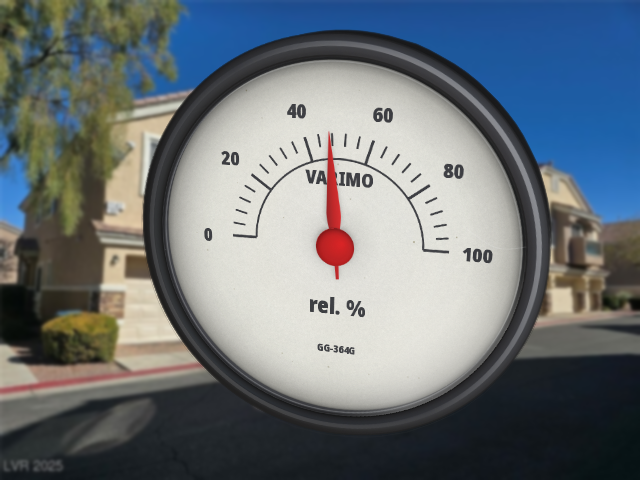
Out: 48 (%)
